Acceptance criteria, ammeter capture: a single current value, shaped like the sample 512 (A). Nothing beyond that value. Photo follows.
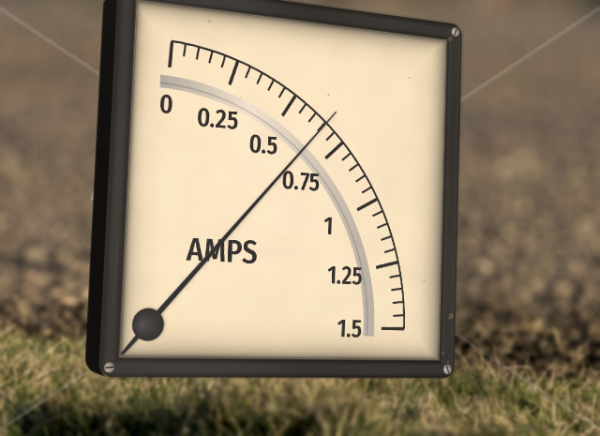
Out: 0.65 (A)
